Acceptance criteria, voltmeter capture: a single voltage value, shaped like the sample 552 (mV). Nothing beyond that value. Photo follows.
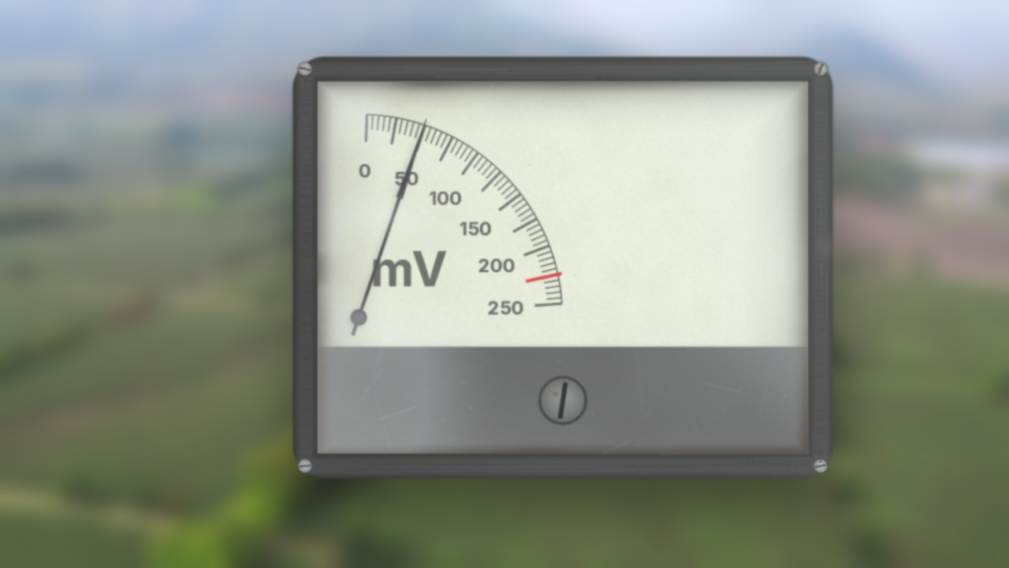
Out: 50 (mV)
